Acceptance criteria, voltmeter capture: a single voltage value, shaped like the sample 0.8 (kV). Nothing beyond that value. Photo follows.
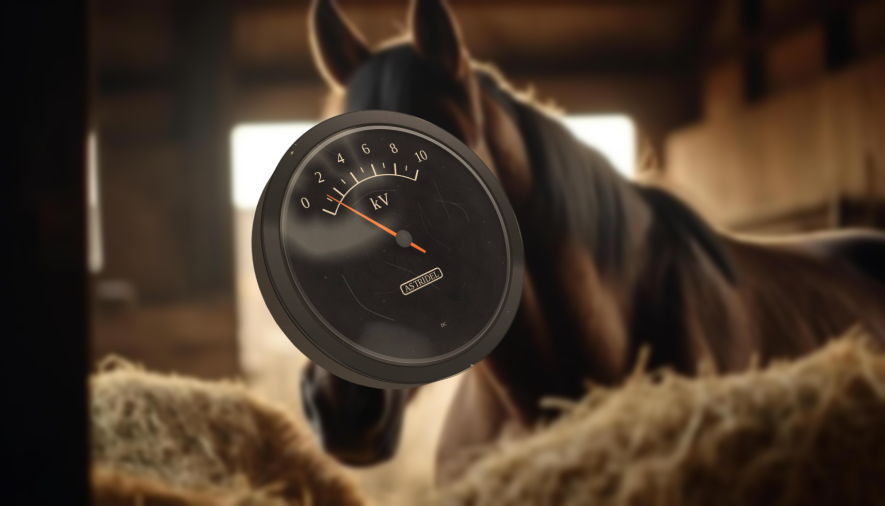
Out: 1 (kV)
